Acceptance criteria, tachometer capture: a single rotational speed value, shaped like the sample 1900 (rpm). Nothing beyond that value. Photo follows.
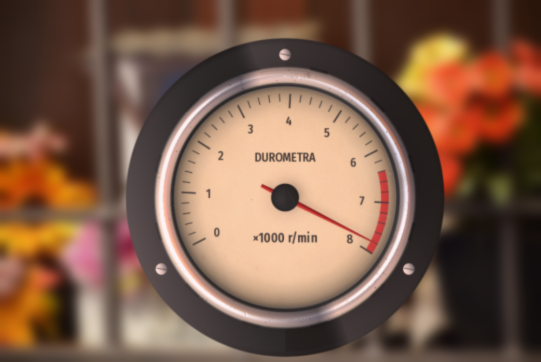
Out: 7800 (rpm)
